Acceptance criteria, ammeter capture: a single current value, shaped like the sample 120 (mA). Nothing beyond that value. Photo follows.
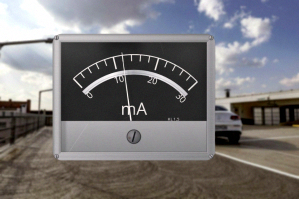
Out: 12 (mA)
